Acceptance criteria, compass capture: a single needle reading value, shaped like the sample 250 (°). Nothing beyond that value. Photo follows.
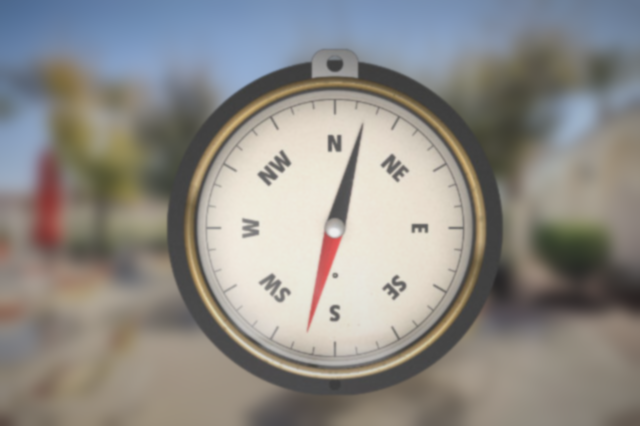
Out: 195 (°)
